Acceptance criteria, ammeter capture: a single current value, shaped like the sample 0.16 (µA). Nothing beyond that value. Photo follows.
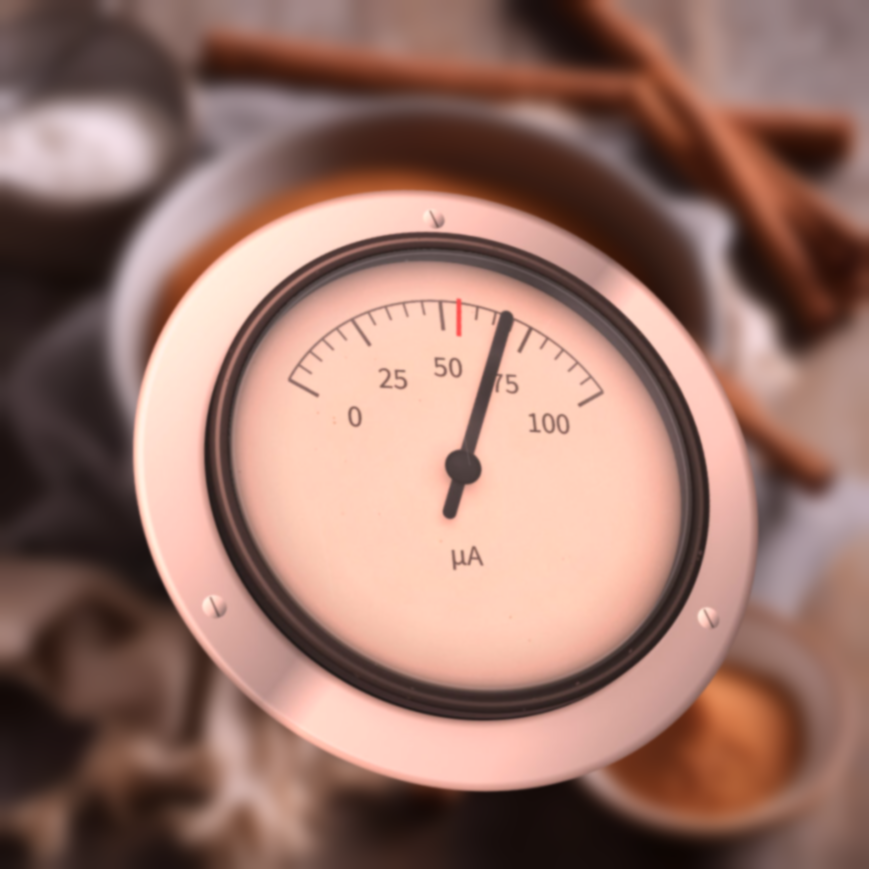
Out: 67.5 (µA)
